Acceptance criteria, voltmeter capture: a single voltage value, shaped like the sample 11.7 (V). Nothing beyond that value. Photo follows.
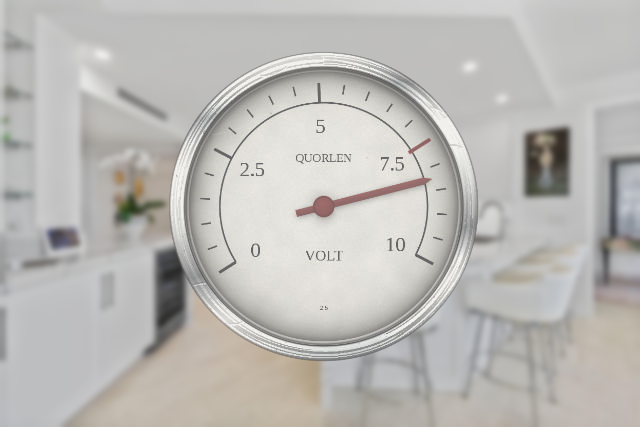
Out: 8.25 (V)
